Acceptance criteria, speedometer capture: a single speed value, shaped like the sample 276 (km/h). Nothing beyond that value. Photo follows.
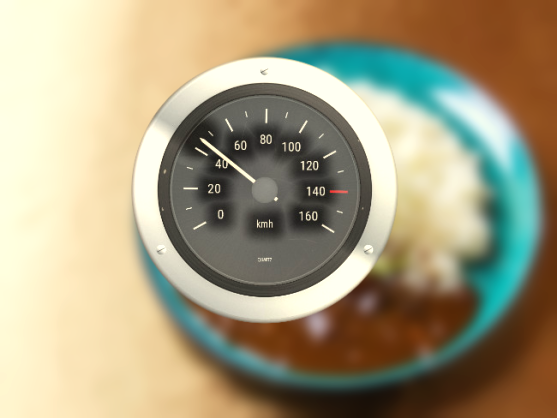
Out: 45 (km/h)
